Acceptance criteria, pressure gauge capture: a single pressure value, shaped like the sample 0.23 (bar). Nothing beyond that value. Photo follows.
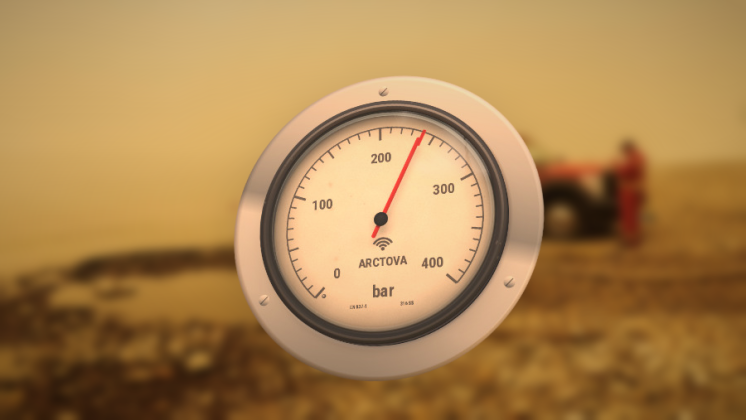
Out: 240 (bar)
